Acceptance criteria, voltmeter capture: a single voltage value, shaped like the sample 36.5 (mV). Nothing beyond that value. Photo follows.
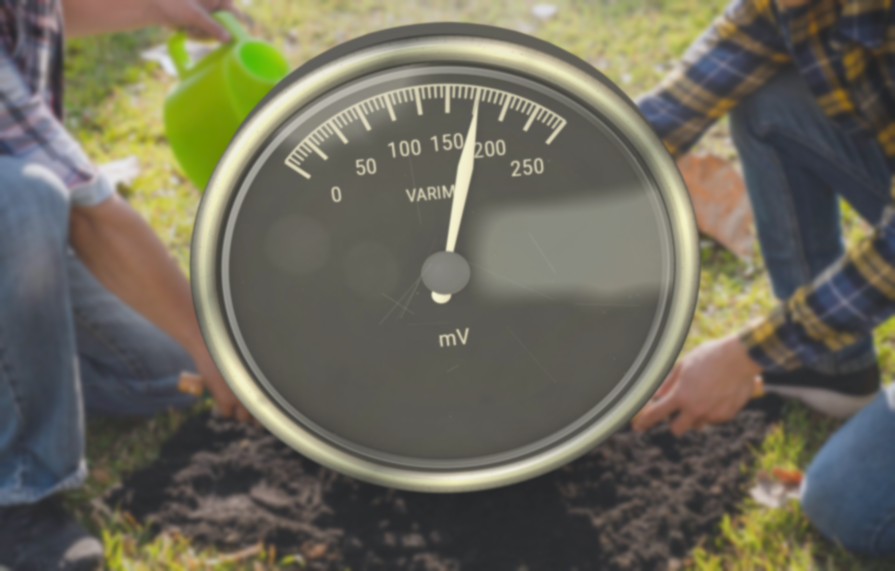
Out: 175 (mV)
